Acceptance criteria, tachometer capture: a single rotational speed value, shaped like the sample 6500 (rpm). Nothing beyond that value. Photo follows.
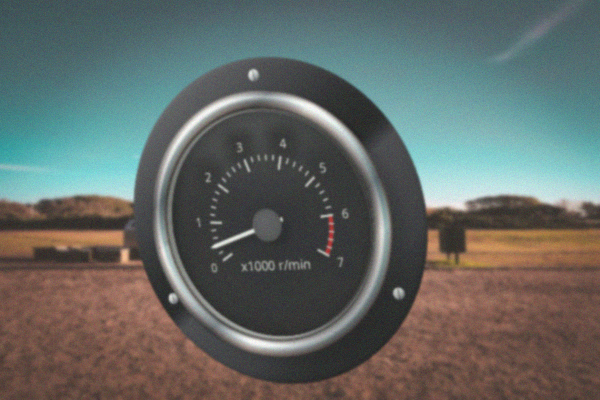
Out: 400 (rpm)
